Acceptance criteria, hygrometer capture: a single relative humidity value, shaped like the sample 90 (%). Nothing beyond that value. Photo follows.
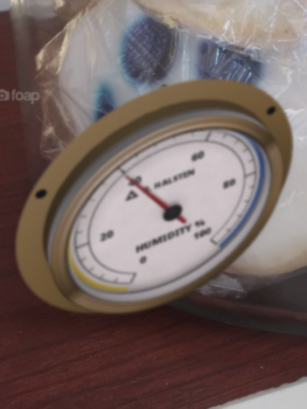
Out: 40 (%)
